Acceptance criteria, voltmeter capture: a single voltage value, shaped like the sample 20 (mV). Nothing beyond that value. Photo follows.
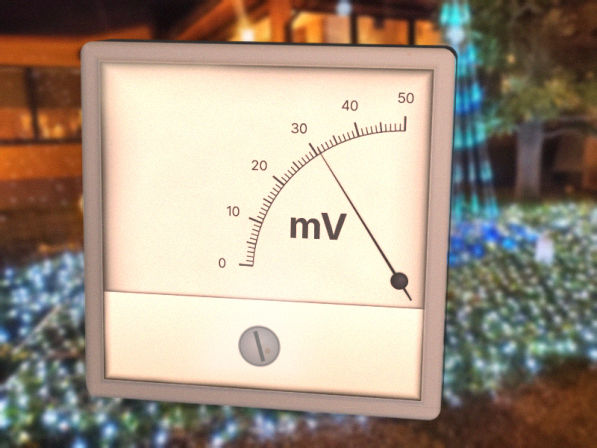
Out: 31 (mV)
